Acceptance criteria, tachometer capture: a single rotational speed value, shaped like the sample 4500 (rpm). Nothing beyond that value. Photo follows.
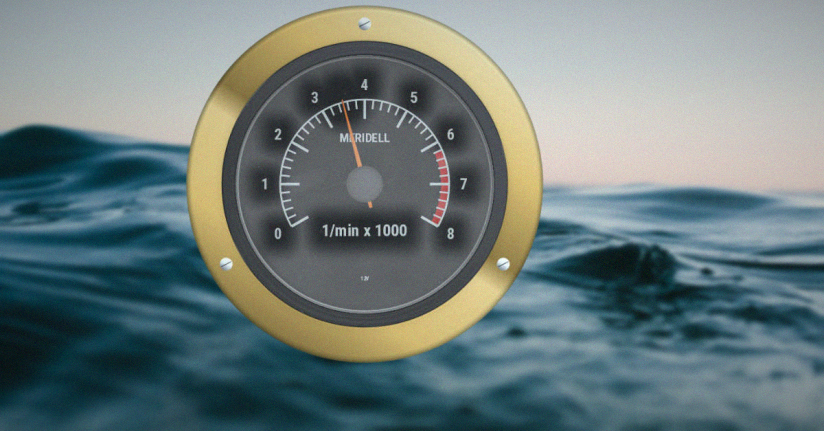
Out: 3500 (rpm)
